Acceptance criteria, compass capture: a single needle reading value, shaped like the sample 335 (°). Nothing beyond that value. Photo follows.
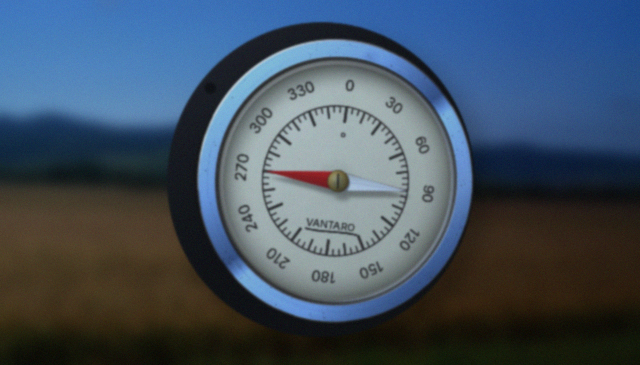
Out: 270 (°)
